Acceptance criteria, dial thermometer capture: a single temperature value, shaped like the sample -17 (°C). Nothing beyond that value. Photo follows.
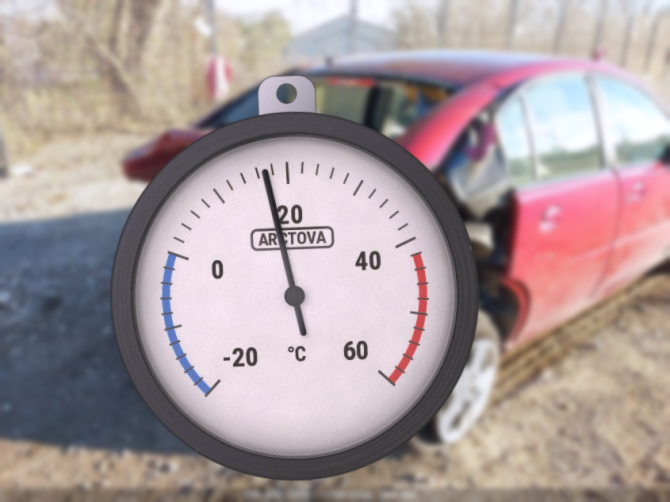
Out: 17 (°C)
